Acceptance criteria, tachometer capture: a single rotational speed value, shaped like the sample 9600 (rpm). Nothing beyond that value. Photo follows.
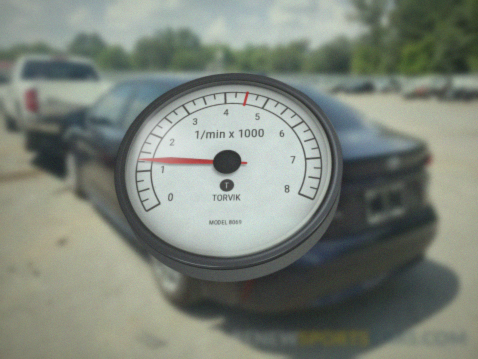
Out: 1250 (rpm)
